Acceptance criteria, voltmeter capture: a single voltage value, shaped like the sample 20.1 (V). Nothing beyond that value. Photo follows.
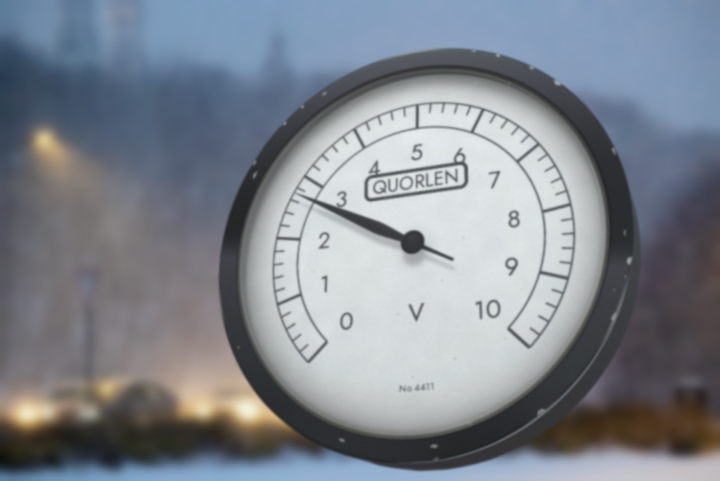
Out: 2.7 (V)
